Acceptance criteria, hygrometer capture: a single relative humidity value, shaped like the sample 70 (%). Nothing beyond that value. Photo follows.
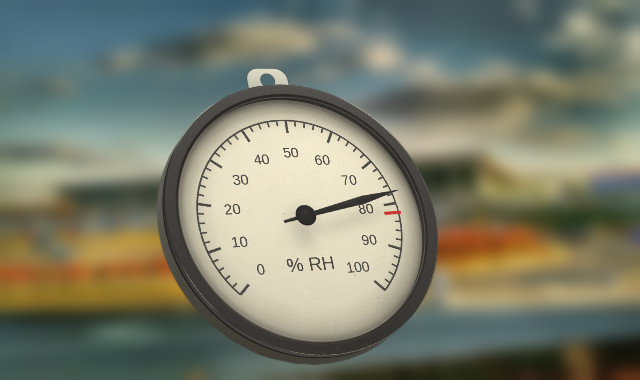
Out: 78 (%)
